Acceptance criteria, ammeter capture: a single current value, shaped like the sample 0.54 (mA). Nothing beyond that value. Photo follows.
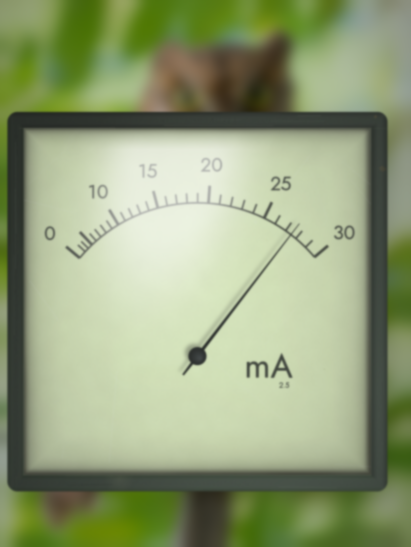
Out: 27.5 (mA)
